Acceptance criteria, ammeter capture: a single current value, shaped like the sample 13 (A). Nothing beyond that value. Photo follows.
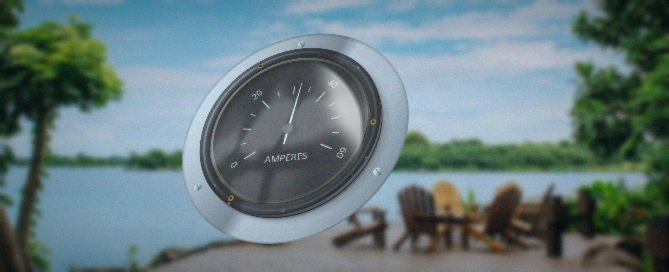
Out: 32.5 (A)
